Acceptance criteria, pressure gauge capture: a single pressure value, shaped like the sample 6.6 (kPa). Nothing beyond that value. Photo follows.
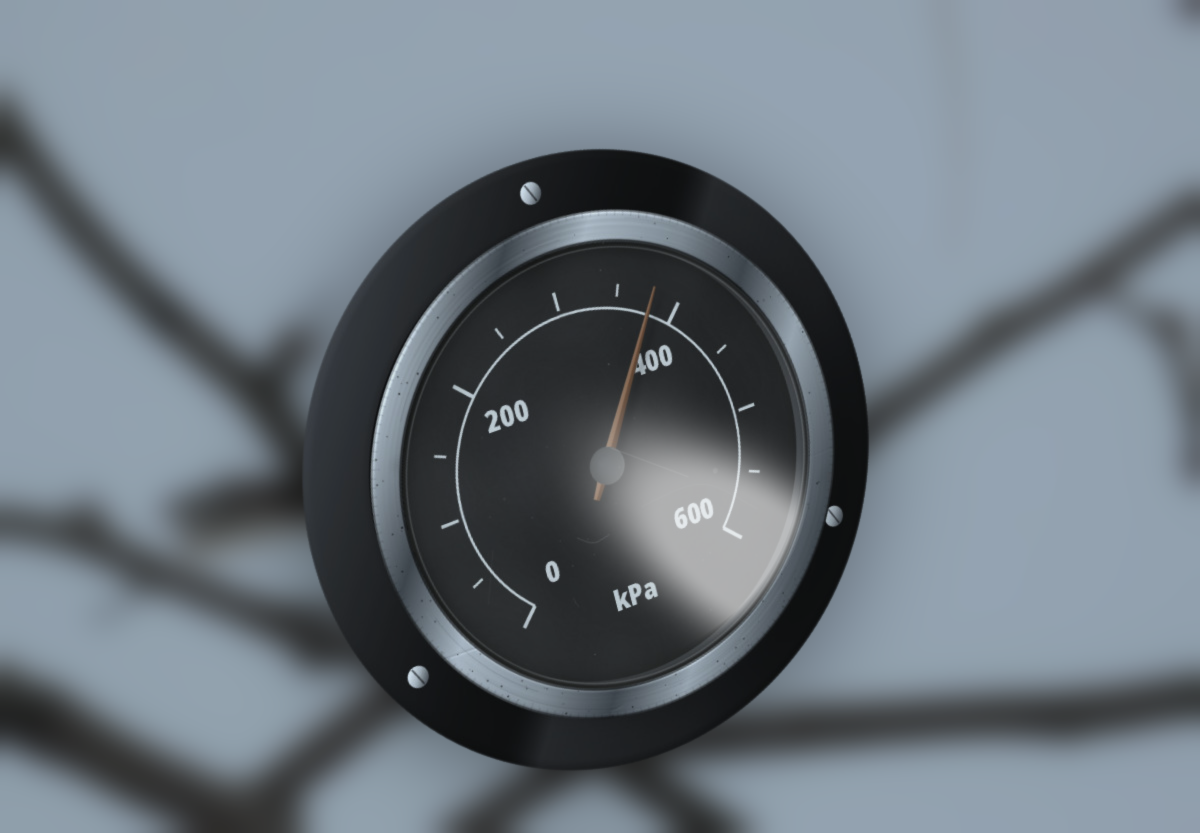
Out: 375 (kPa)
